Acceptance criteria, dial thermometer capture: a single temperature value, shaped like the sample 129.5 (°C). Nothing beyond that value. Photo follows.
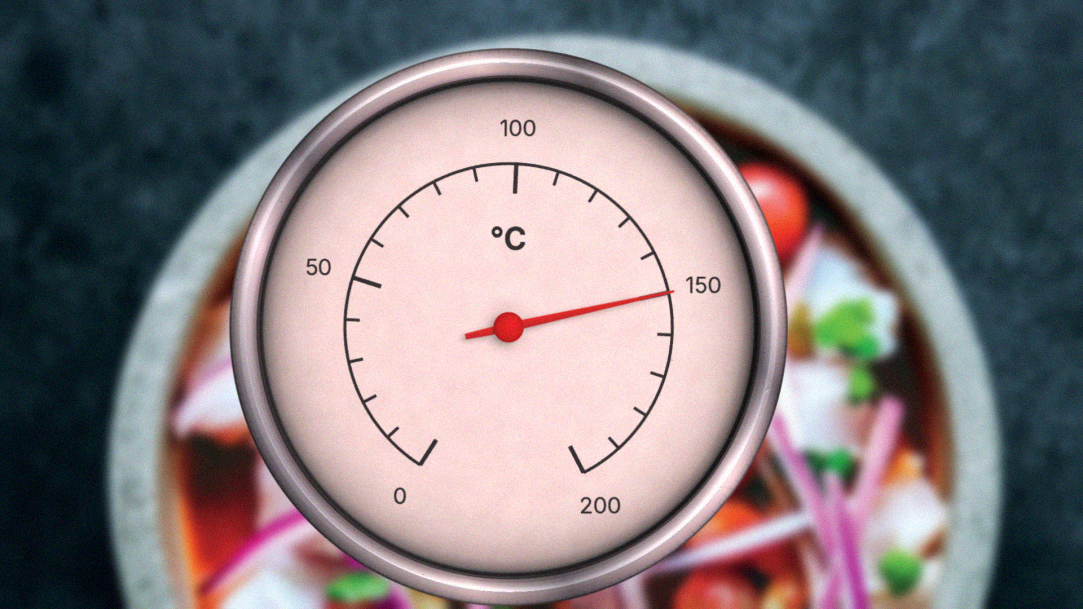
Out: 150 (°C)
